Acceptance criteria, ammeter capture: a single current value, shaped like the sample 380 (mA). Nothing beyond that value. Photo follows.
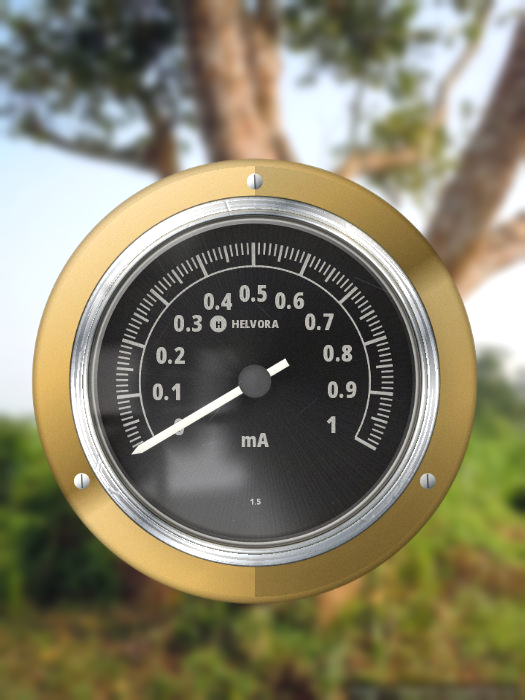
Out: 0 (mA)
